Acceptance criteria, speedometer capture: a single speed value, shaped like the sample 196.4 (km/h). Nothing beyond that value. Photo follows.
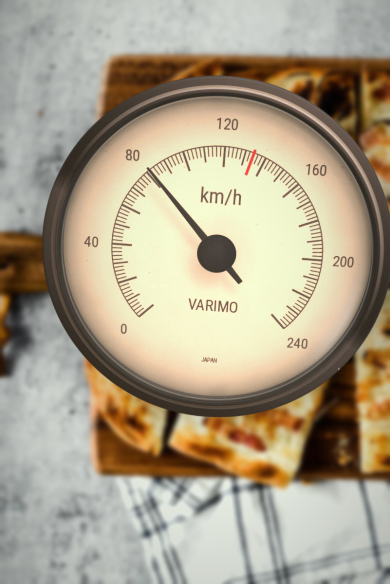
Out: 82 (km/h)
